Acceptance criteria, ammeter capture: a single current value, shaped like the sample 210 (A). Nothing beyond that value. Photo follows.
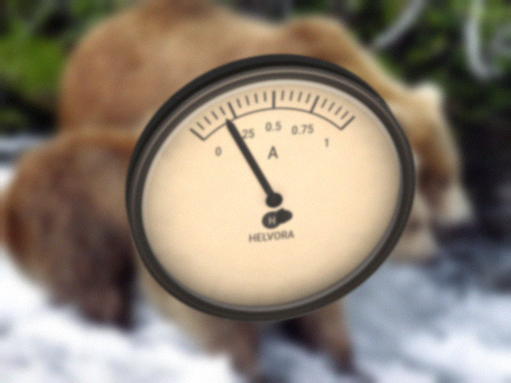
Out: 0.2 (A)
